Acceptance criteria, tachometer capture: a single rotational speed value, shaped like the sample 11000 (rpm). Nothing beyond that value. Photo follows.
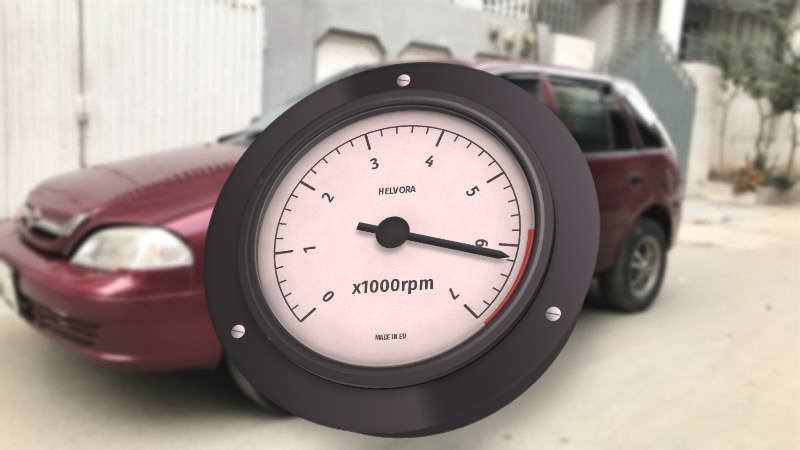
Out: 6200 (rpm)
